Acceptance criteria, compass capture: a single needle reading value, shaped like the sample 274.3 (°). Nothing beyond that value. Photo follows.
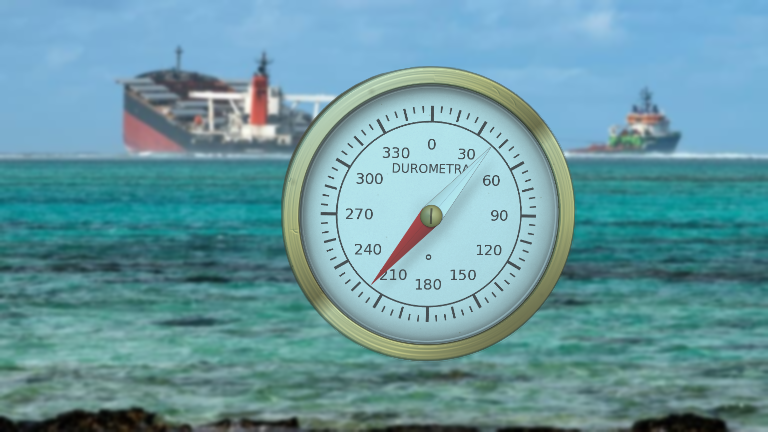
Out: 220 (°)
